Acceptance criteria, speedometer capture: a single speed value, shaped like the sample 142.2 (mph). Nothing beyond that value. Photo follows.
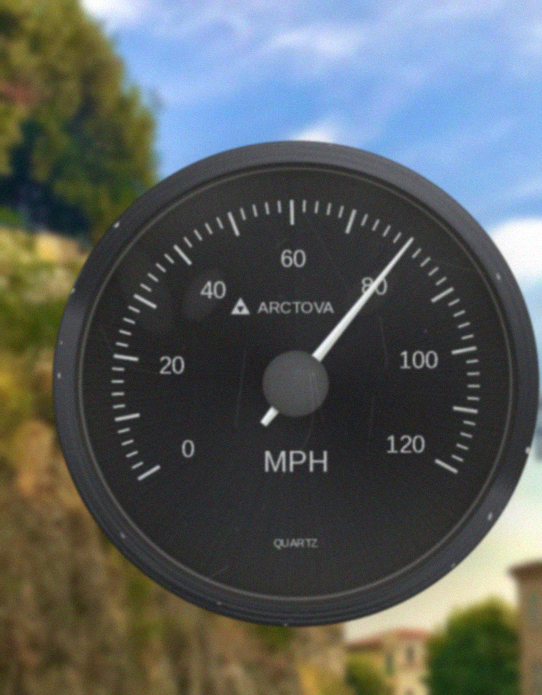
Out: 80 (mph)
